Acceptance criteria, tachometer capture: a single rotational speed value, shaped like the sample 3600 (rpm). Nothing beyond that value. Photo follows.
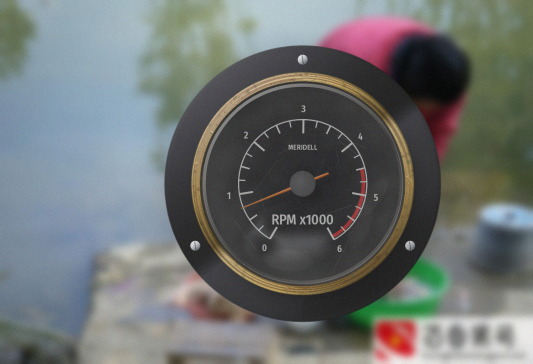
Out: 750 (rpm)
